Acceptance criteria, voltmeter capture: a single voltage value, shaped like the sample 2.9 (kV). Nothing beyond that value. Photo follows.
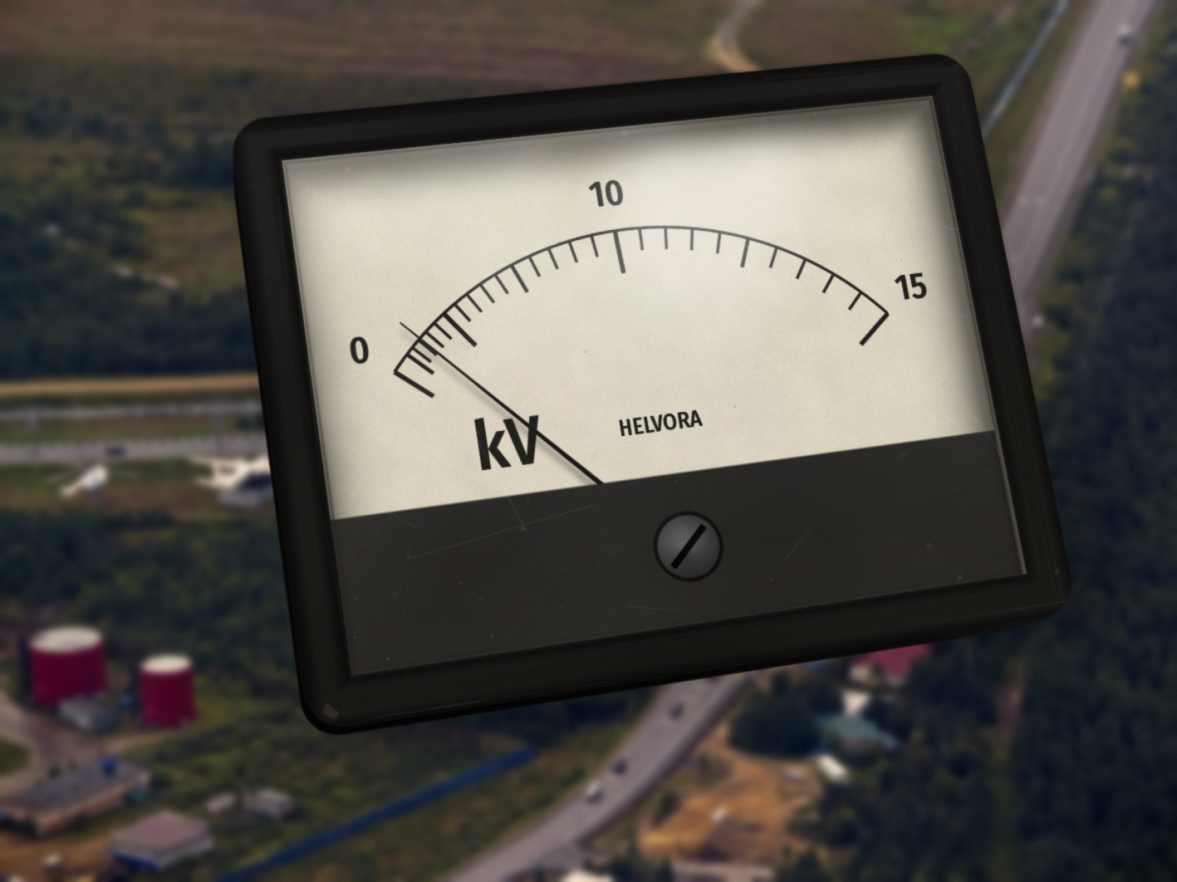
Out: 3.5 (kV)
